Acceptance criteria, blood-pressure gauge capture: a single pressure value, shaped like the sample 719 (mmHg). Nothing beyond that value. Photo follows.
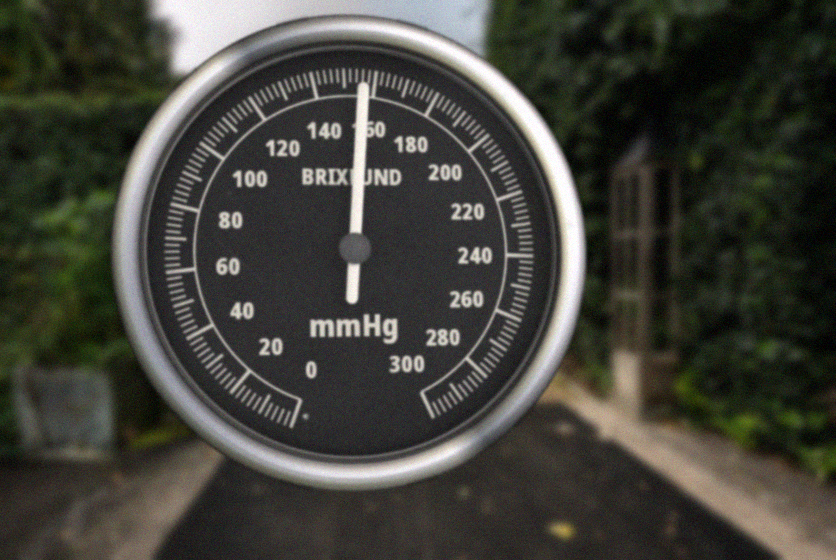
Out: 156 (mmHg)
